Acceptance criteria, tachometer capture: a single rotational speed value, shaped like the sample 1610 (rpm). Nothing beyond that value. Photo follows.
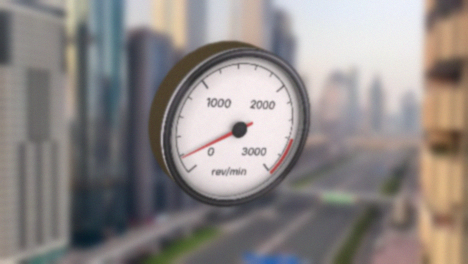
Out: 200 (rpm)
